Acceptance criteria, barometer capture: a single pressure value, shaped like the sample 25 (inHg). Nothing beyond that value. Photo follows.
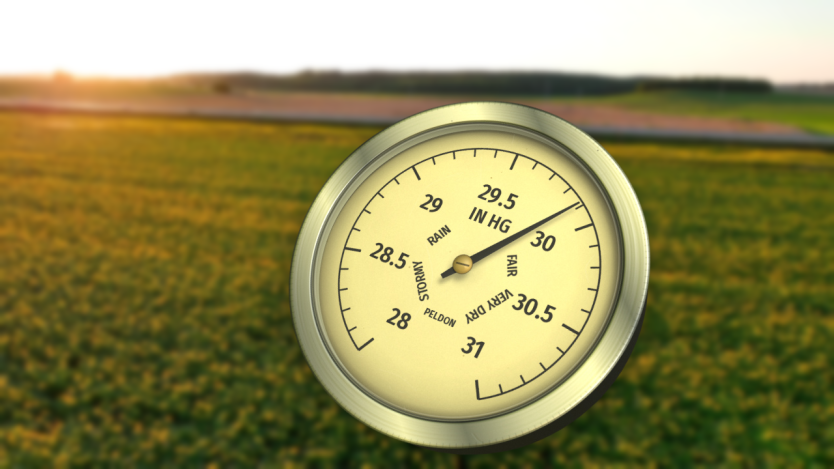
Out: 29.9 (inHg)
